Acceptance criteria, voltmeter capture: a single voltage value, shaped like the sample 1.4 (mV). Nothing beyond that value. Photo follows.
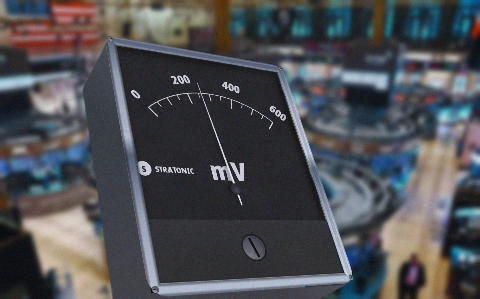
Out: 250 (mV)
